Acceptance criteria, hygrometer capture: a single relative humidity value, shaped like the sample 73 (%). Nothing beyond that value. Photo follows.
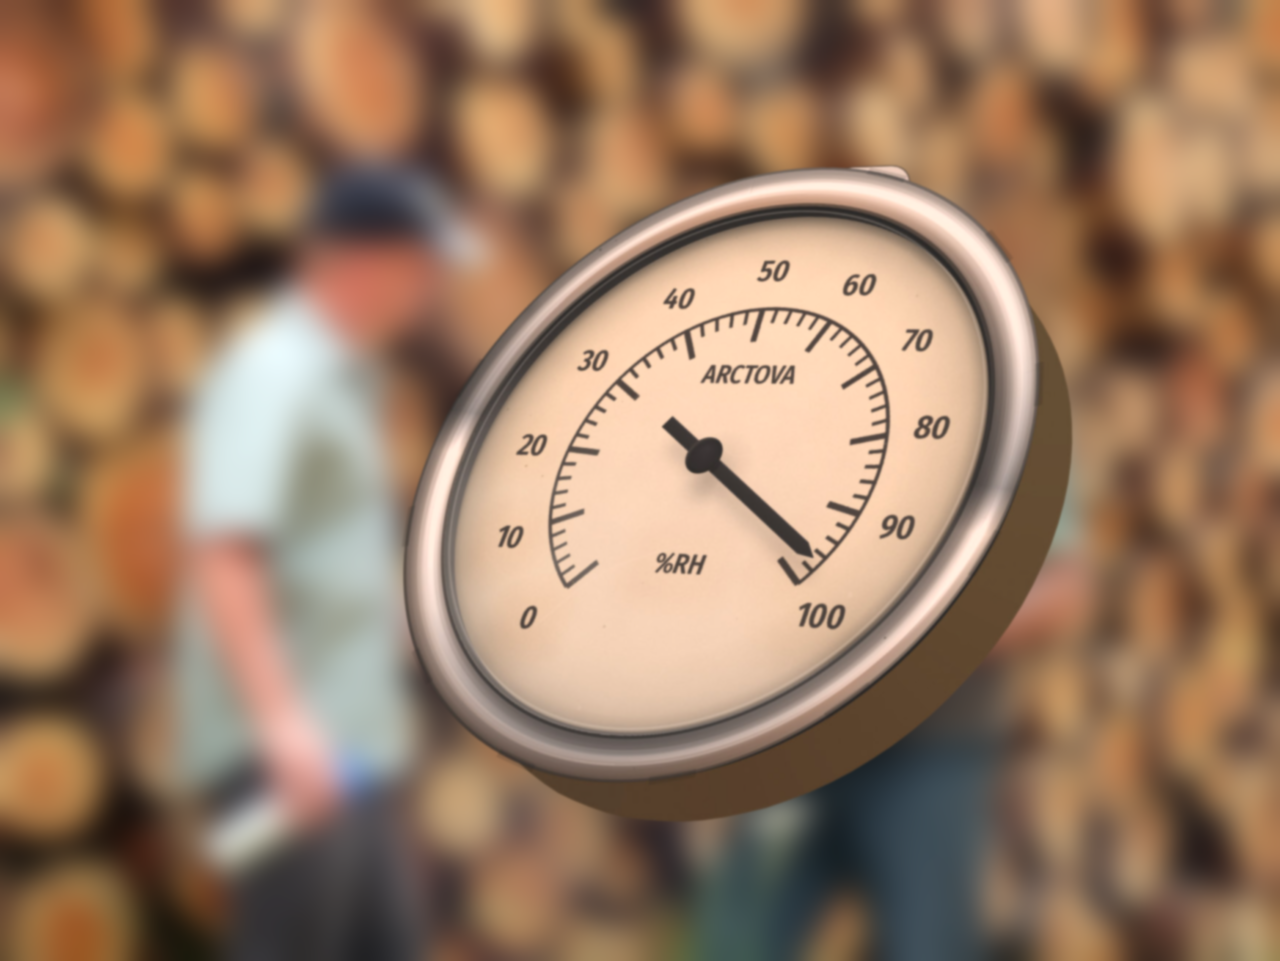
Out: 97 (%)
